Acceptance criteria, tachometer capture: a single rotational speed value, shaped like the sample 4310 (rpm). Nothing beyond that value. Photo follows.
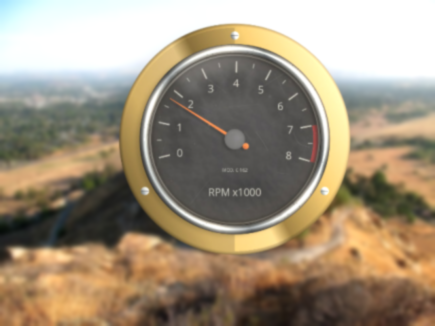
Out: 1750 (rpm)
